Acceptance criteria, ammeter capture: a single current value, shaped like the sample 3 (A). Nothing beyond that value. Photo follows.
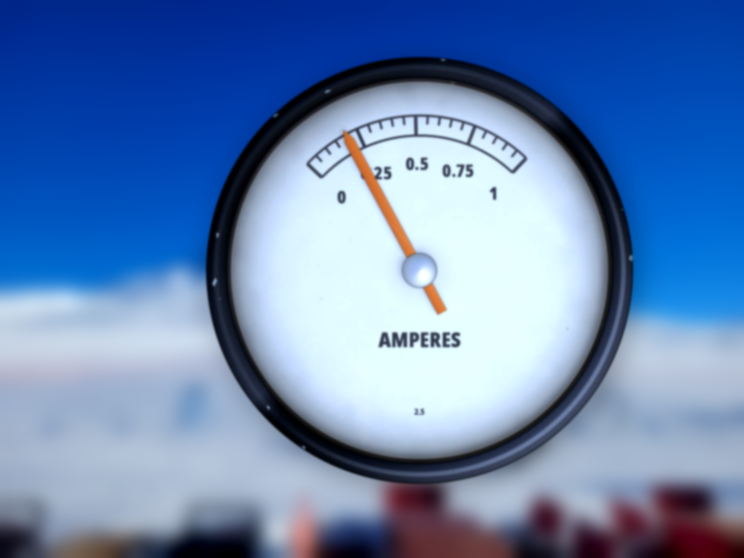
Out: 0.2 (A)
